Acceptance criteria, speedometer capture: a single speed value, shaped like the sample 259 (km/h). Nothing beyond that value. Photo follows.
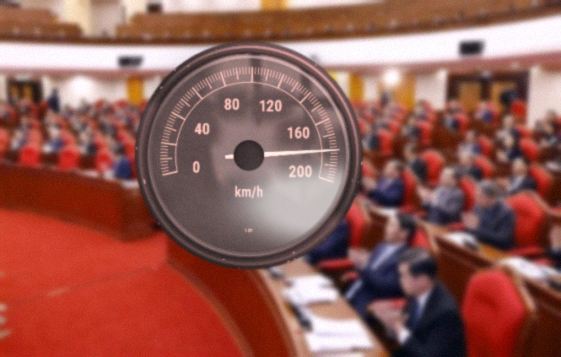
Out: 180 (km/h)
